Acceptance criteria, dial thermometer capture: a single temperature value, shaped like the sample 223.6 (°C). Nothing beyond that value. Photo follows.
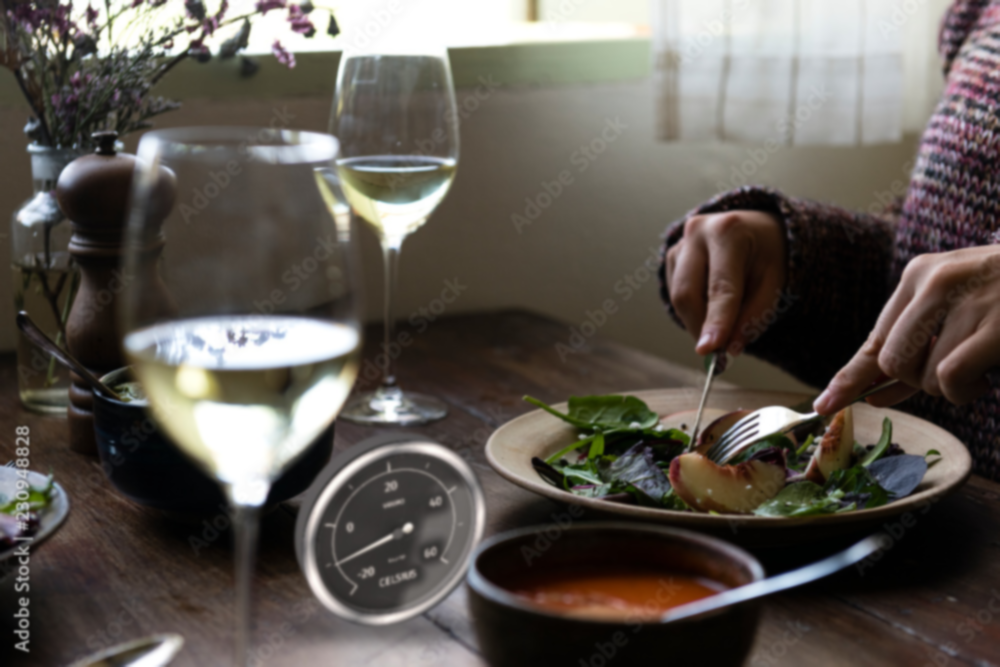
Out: -10 (°C)
